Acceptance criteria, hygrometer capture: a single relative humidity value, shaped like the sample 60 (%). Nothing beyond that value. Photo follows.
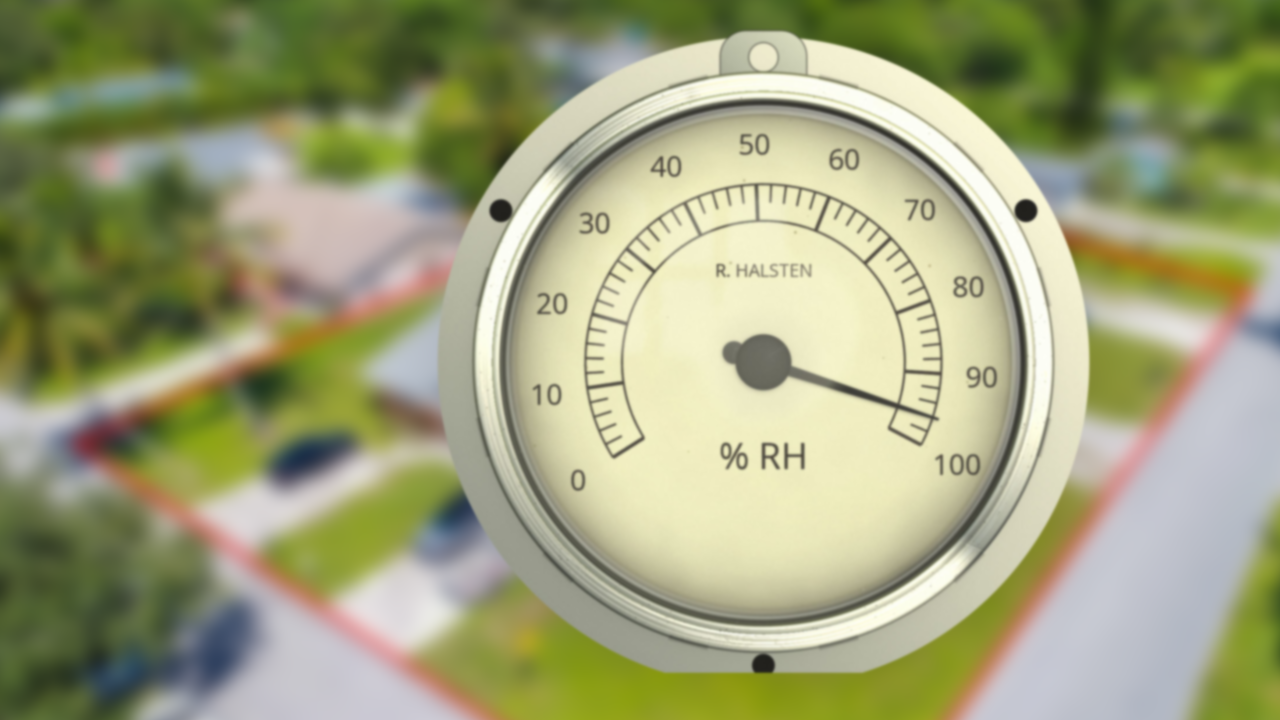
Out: 96 (%)
